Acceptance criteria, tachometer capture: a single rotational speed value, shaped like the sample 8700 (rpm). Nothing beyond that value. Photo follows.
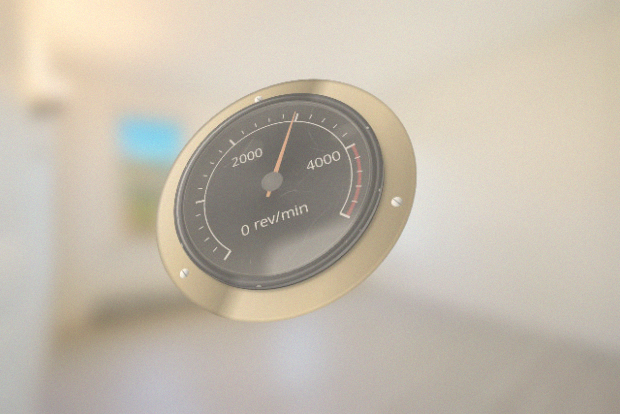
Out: 3000 (rpm)
